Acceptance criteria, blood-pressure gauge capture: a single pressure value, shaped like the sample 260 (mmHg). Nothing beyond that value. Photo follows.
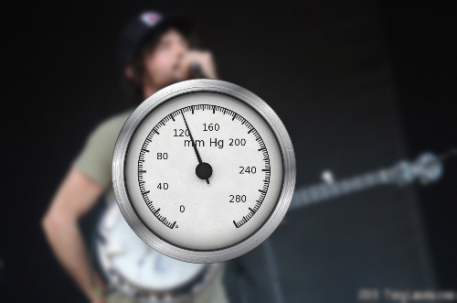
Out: 130 (mmHg)
